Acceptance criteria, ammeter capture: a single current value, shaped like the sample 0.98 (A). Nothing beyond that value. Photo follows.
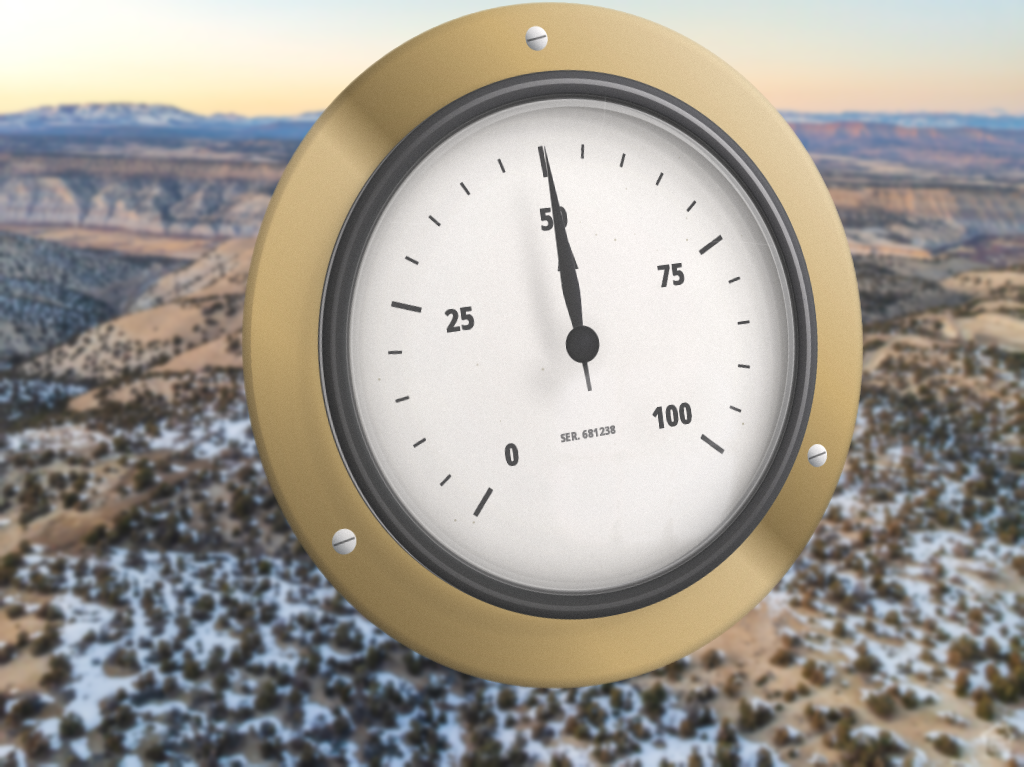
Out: 50 (A)
